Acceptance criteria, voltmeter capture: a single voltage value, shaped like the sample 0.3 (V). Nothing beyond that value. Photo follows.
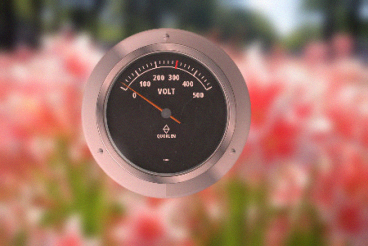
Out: 20 (V)
